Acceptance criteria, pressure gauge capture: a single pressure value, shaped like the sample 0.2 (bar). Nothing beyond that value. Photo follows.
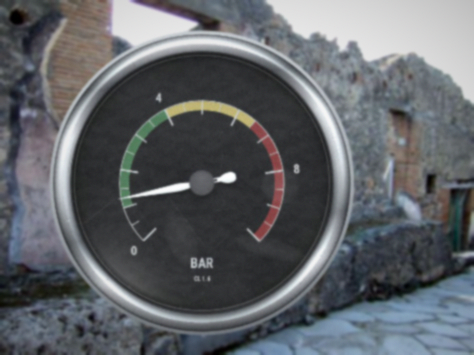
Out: 1.25 (bar)
